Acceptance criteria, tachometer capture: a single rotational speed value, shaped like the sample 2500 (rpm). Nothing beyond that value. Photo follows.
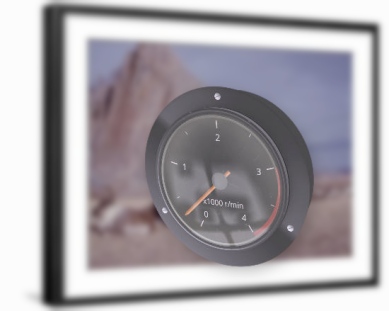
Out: 250 (rpm)
